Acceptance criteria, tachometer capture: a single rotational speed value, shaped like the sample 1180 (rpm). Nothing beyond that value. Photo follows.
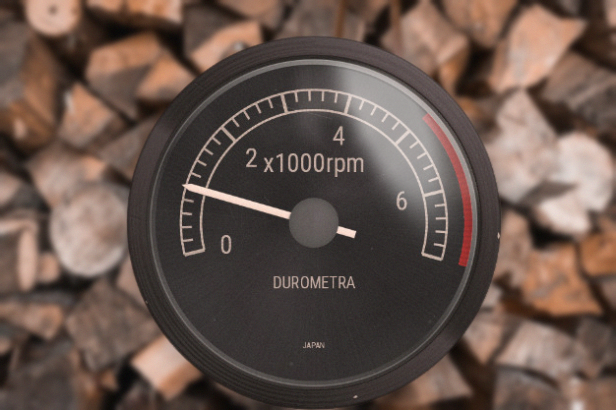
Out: 1000 (rpm)
